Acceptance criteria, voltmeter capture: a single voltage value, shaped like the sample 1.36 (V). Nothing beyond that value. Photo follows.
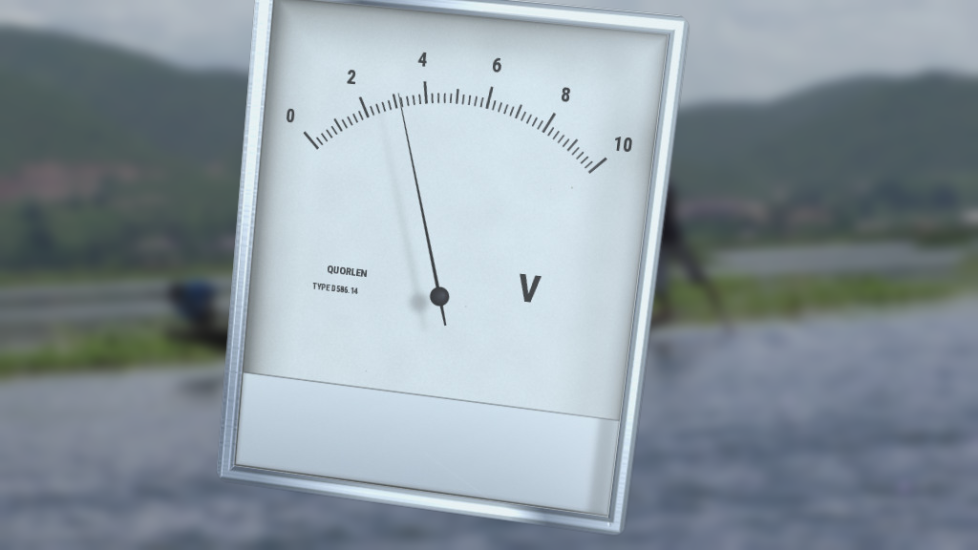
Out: 3.2 (V)
